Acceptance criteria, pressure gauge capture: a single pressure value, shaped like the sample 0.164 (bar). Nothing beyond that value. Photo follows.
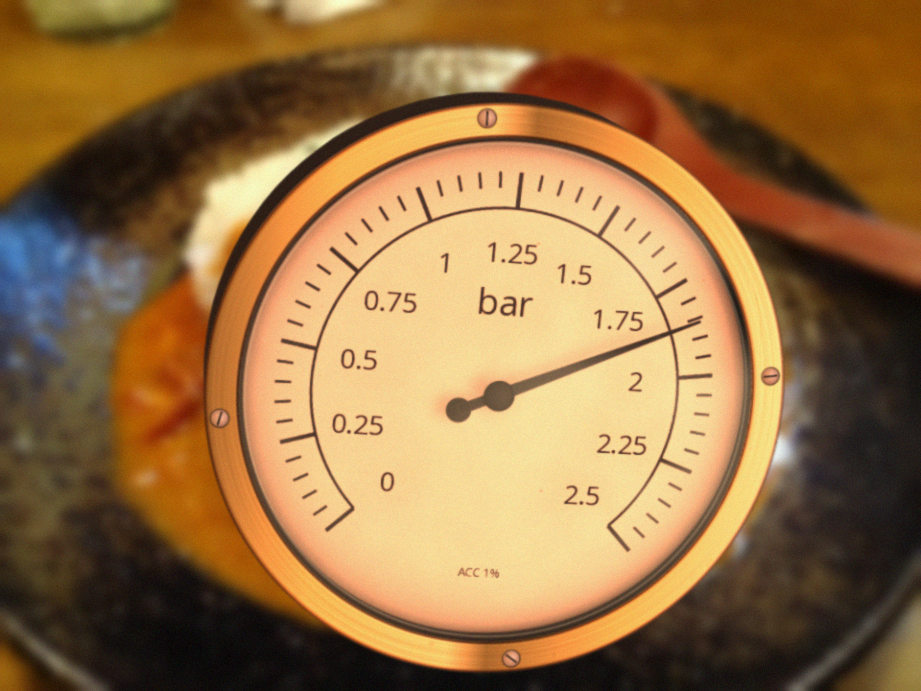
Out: 1.85 (bar)
